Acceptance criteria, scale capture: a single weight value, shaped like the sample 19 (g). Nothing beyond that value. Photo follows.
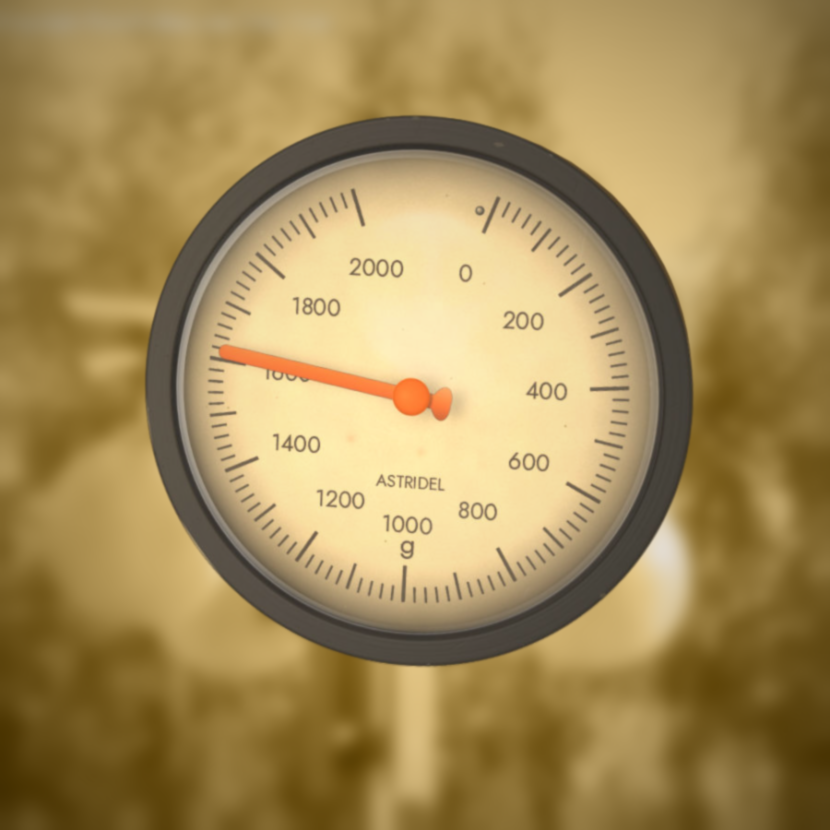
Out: 1620 (g)
